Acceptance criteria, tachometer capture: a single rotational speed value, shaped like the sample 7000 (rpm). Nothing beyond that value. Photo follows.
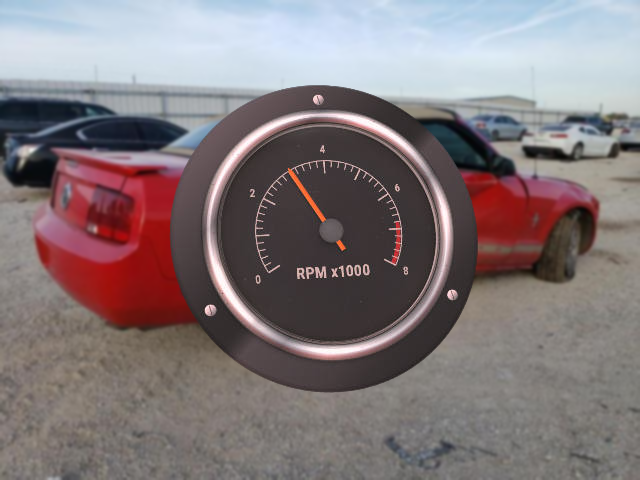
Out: 3000 (rpm)
